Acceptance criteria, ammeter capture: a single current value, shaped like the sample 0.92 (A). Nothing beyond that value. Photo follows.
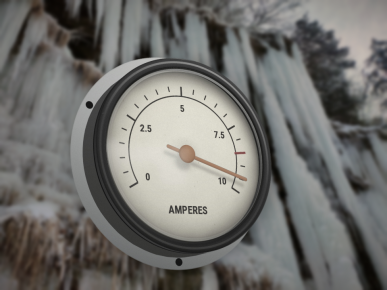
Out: 9.5 (A)
